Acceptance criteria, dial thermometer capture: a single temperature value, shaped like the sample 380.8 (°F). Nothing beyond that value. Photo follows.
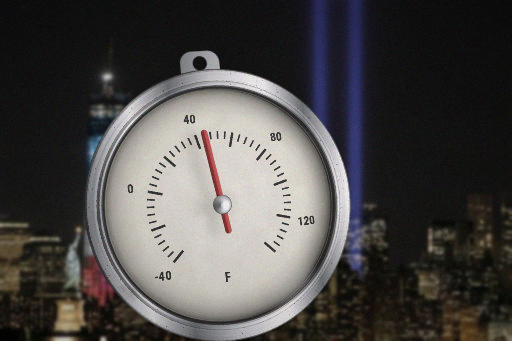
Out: 44 (°F)
